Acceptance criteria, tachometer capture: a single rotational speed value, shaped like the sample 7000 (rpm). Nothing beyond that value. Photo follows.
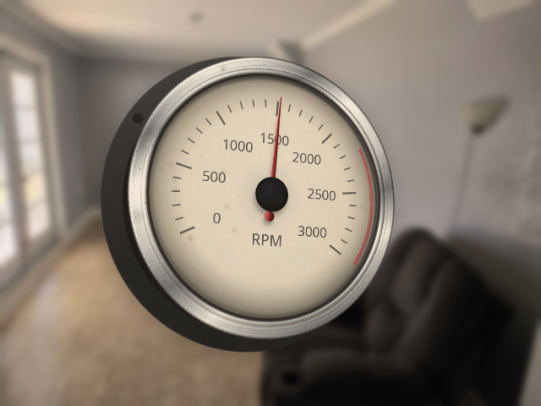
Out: 1500 (rpm)
